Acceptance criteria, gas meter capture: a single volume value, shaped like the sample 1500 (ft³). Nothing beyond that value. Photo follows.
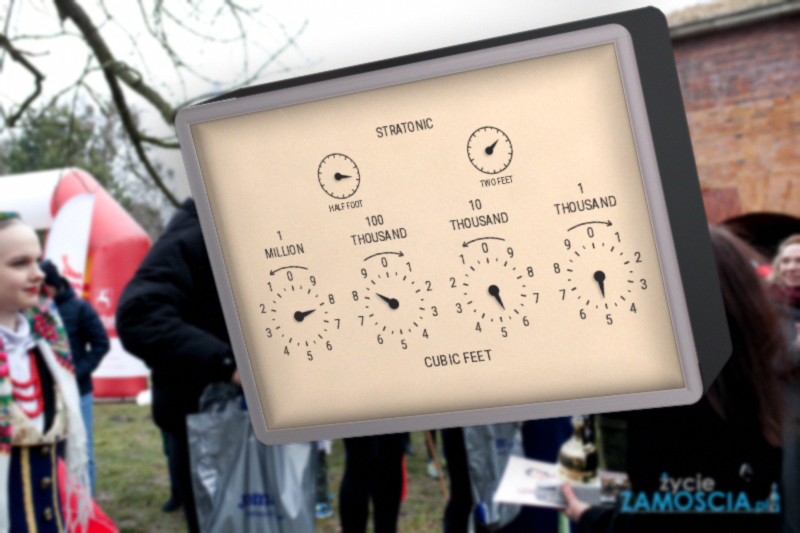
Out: 785500 (ft³)
